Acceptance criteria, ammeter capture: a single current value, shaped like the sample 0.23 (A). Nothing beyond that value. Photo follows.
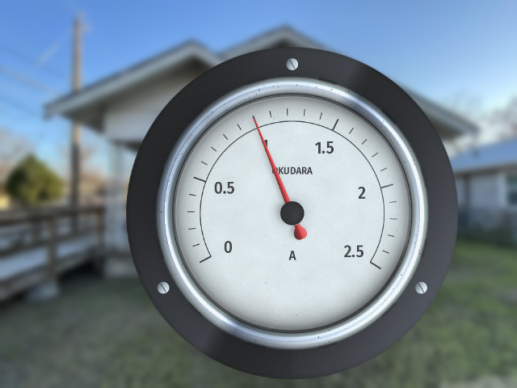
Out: 1 (A)
